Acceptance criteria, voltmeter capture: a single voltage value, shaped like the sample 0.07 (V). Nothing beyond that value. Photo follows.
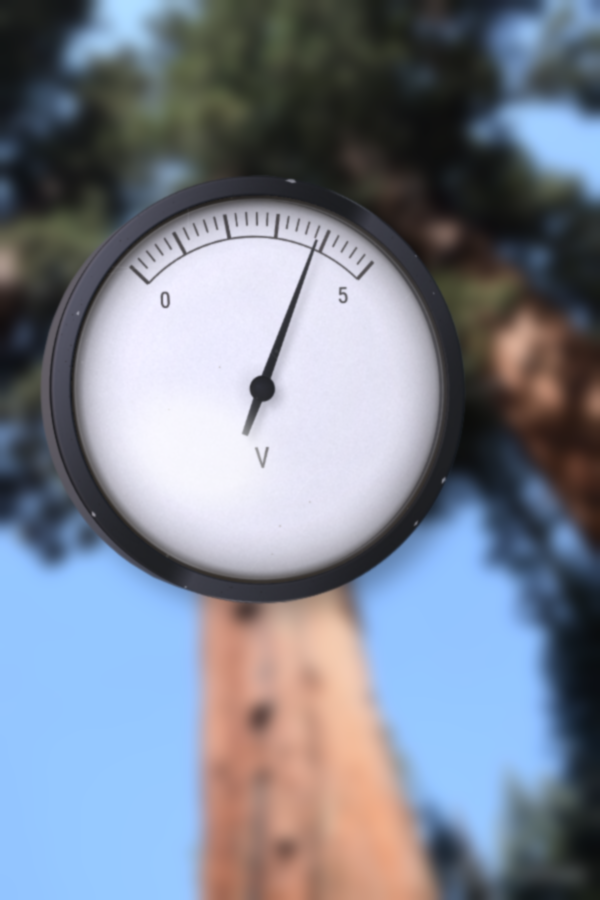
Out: 3.8 (V)
